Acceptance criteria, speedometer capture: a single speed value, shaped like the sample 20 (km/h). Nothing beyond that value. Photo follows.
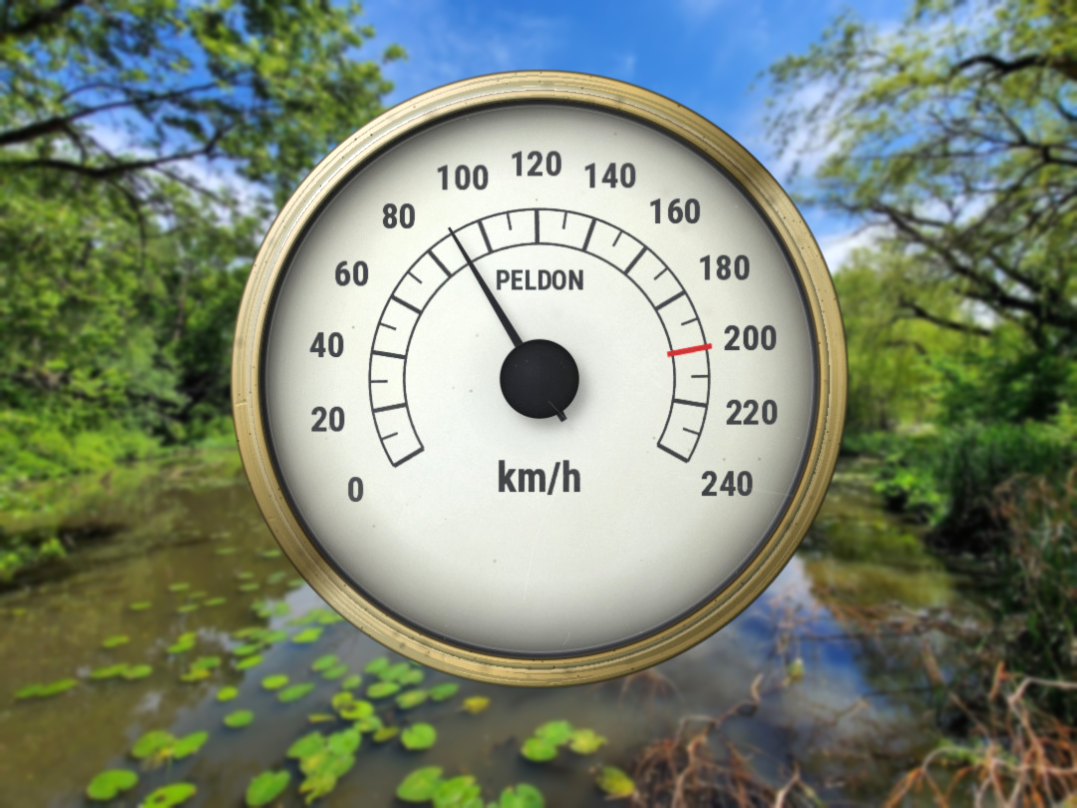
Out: 90 (km/h)
